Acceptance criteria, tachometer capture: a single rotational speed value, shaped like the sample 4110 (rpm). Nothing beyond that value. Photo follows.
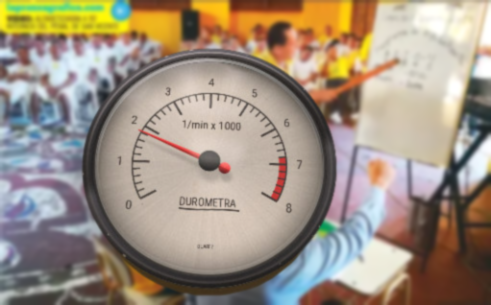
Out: 1800 (rpm)
